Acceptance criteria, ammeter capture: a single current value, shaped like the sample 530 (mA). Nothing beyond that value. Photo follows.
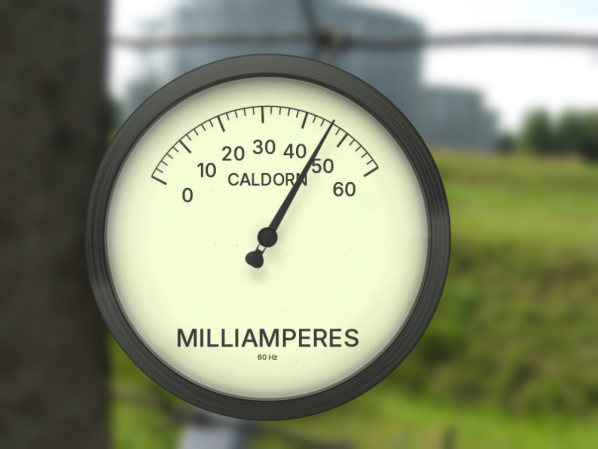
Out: 46 (mA)
